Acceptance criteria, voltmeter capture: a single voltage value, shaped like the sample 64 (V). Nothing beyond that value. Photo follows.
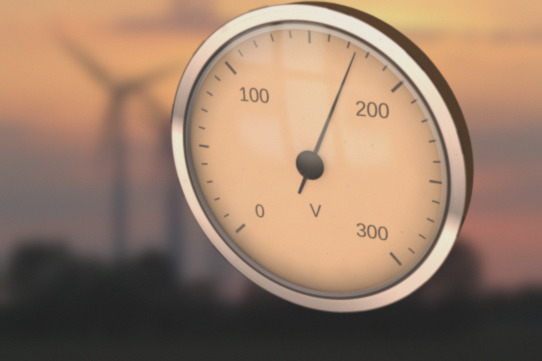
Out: 175 (V)
